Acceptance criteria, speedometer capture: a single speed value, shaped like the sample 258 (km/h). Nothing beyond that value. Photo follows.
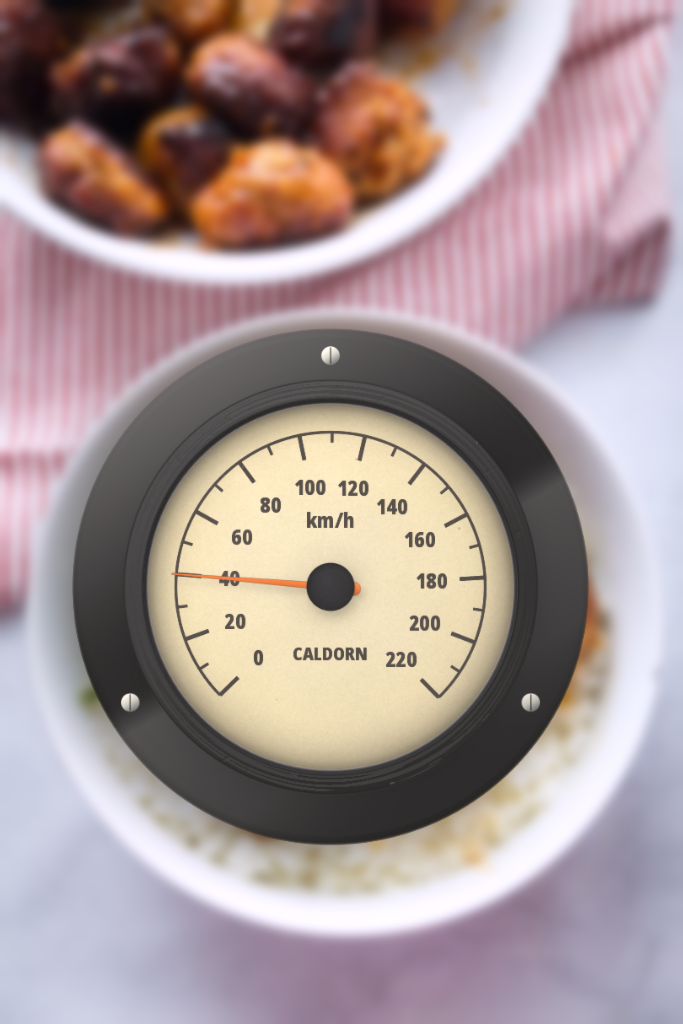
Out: 40 (km/h)
